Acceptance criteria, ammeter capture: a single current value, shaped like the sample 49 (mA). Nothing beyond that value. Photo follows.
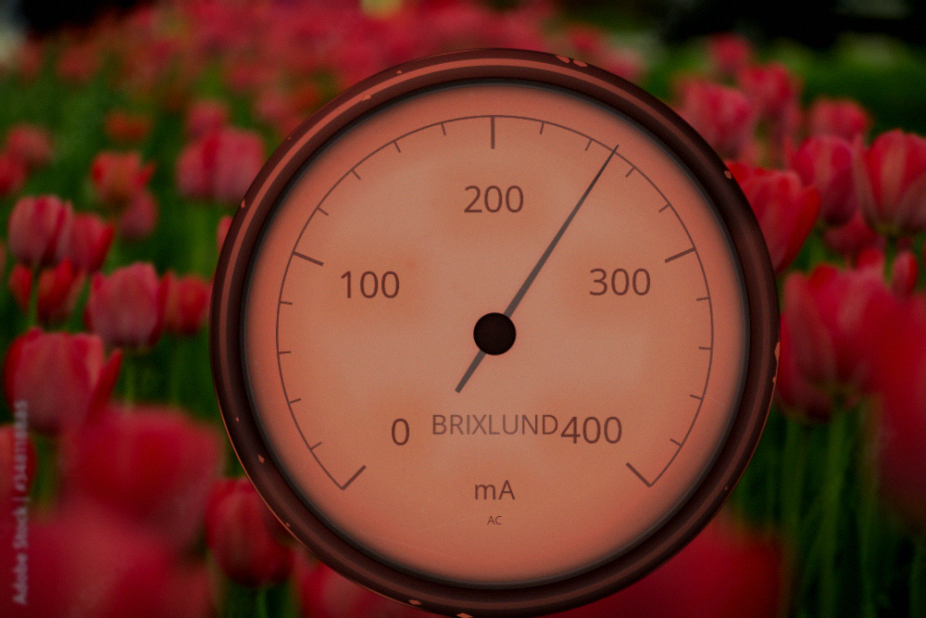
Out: 250 (mA)
